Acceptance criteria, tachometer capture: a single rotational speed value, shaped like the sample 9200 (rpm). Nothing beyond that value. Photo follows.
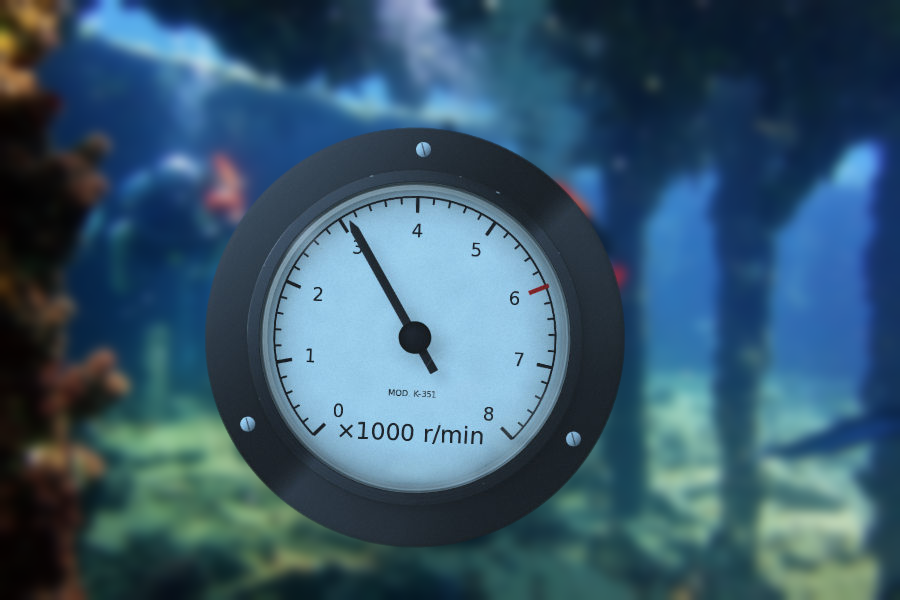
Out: 3100 (rpm)
